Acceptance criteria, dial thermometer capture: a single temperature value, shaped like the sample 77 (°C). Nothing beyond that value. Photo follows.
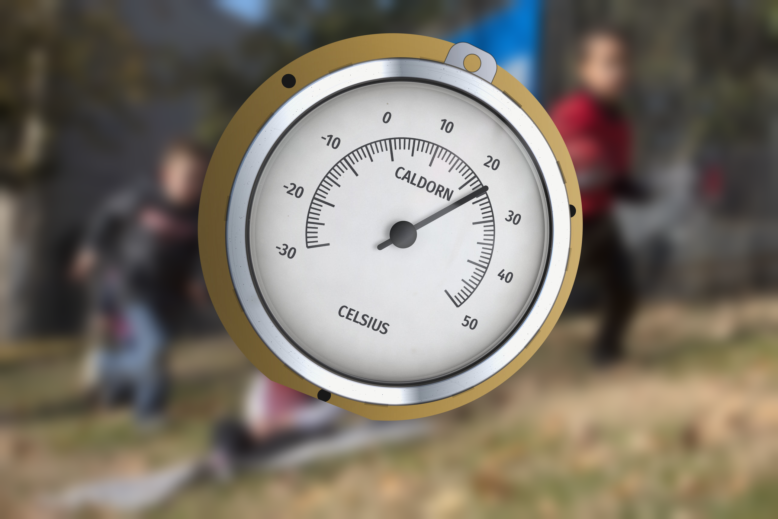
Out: 23 (°C)
